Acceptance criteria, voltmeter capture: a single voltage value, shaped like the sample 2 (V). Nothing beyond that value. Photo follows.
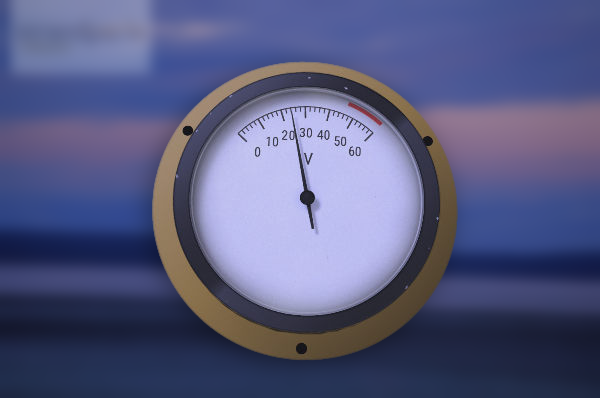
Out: 24 (V)
